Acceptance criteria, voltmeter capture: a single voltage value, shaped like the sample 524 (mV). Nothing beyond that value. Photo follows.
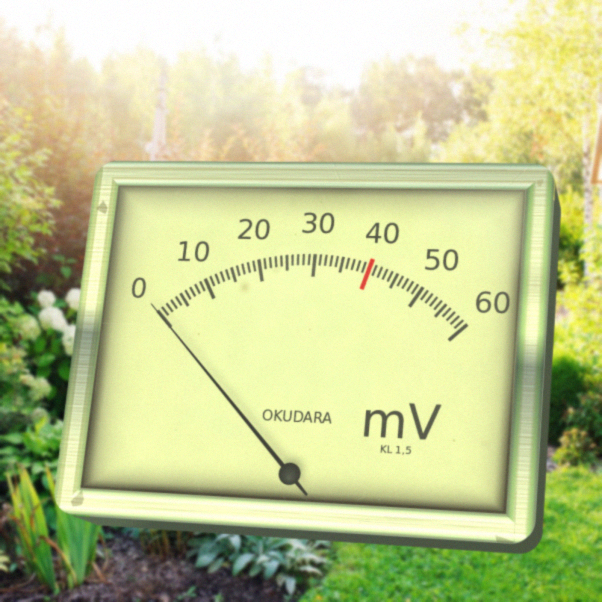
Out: 0 (mV)
